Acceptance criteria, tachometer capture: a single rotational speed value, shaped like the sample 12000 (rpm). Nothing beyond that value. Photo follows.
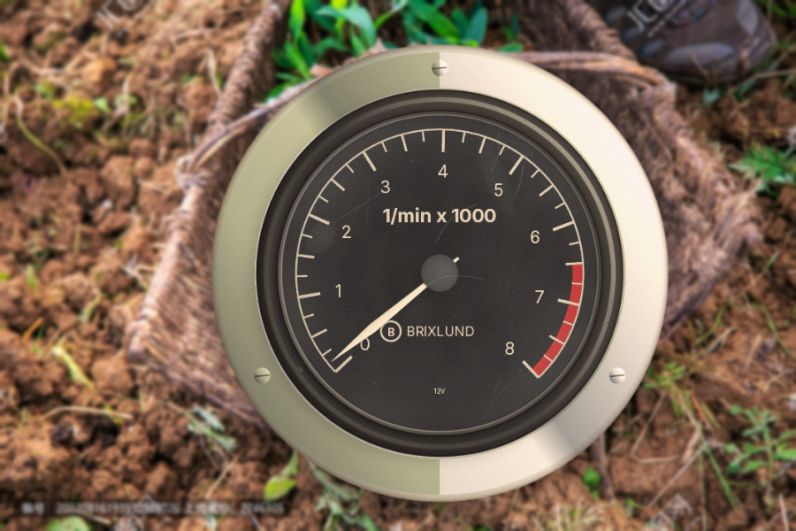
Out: 125 (rpm)
